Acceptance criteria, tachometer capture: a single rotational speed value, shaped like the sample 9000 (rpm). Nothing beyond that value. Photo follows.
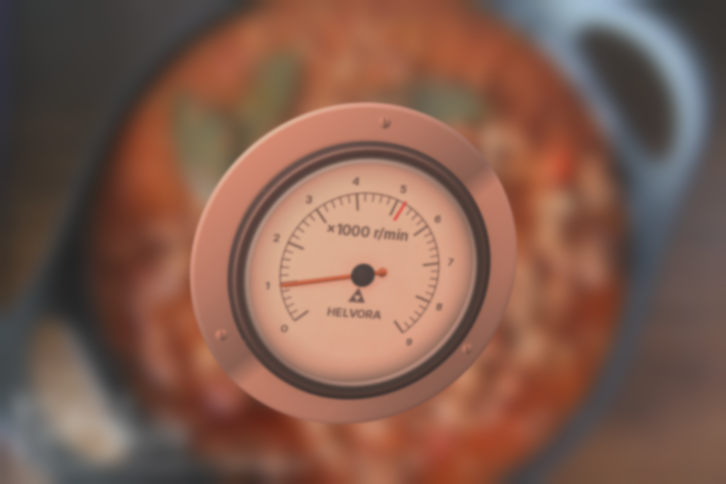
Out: 1000 (rpm)
